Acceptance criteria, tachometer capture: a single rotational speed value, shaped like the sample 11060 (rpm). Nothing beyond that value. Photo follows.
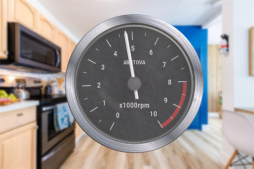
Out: 4750 (rpm)
